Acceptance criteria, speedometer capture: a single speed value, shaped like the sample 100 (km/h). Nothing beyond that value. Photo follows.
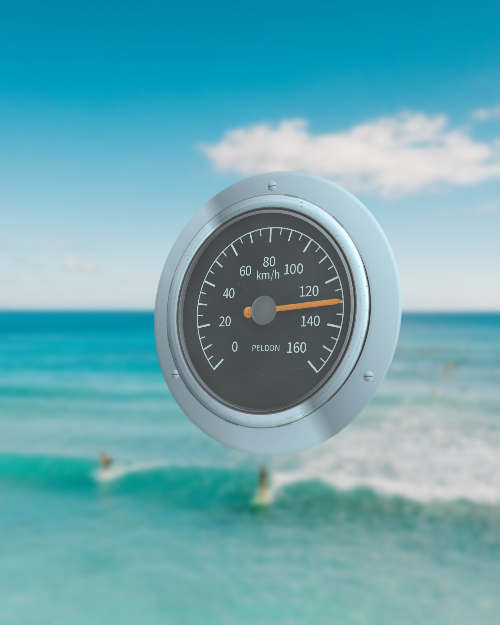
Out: 130 (km/h)
